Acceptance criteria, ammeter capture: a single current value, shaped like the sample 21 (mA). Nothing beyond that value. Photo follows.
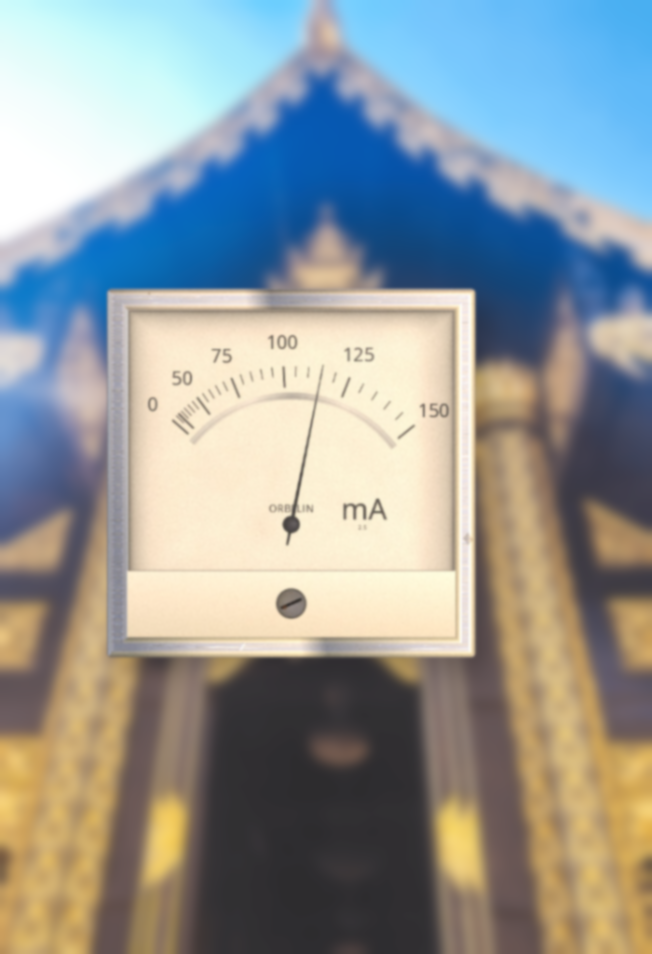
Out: 115 (mA)
